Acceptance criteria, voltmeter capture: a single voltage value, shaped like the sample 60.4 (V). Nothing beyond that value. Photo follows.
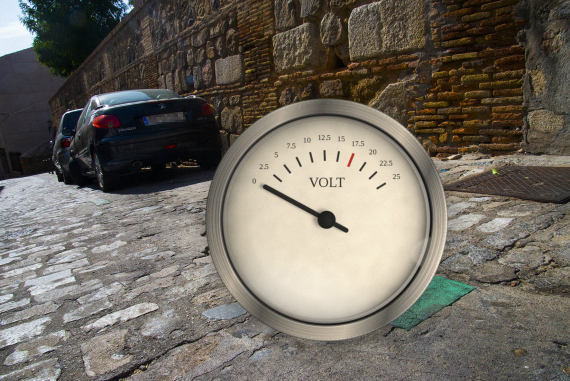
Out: 0 (V)
